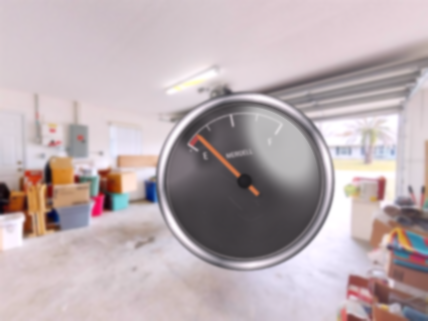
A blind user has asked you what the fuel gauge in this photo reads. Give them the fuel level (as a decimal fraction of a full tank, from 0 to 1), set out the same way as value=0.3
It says value=0.125
